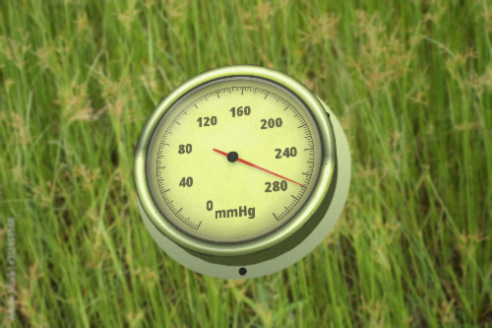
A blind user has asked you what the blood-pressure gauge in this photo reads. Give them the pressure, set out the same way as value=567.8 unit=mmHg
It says value=270 unit=mmHg
